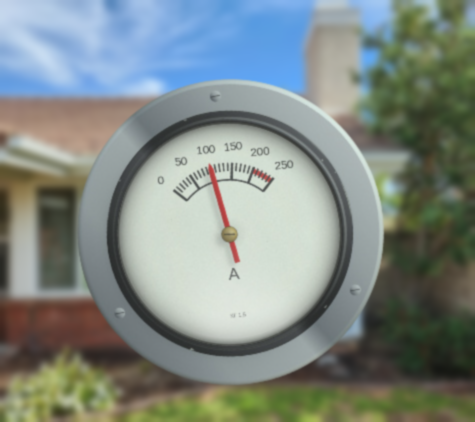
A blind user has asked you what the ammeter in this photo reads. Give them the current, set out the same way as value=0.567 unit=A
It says value=100 unit=A
